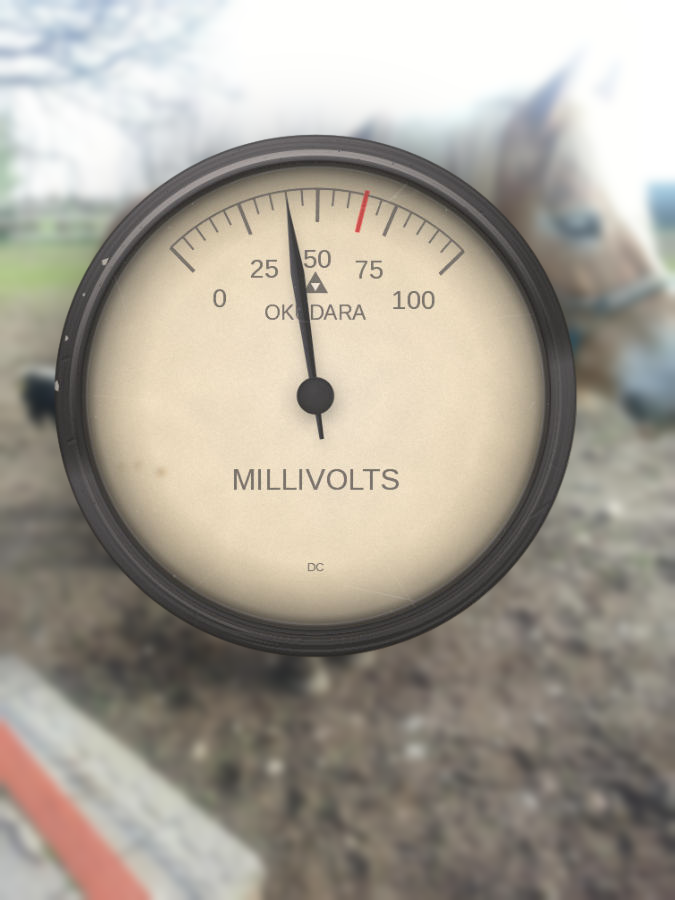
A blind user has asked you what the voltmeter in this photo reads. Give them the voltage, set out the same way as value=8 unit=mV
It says value=40 unit=mV
